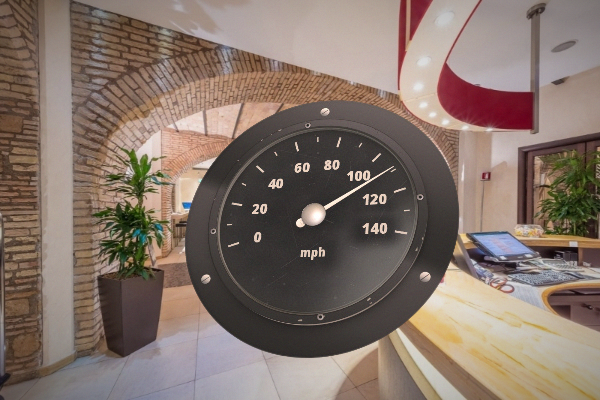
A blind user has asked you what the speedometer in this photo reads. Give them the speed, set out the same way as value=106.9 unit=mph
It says value=110 unit=mph
